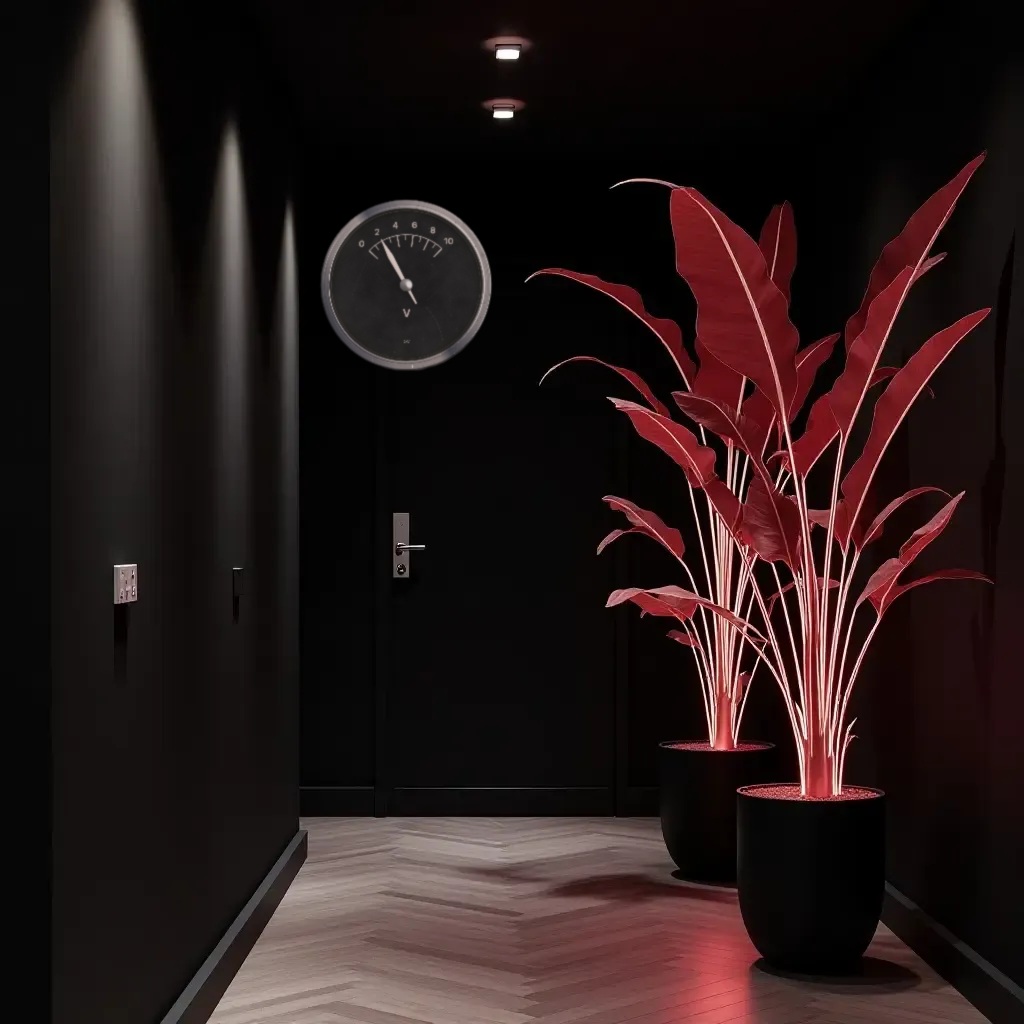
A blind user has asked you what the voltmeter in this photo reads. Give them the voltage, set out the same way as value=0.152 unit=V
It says value=2 unit=V
